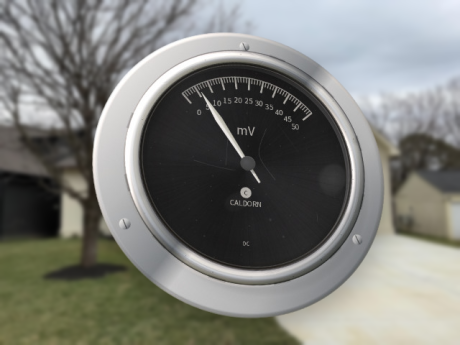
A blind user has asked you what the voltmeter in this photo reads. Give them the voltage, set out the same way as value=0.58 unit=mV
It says value=5 unit=mV
